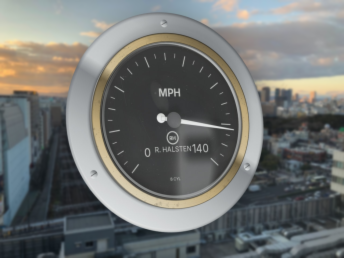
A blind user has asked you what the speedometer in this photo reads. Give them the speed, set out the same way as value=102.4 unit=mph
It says value=122.5 unit=mph
